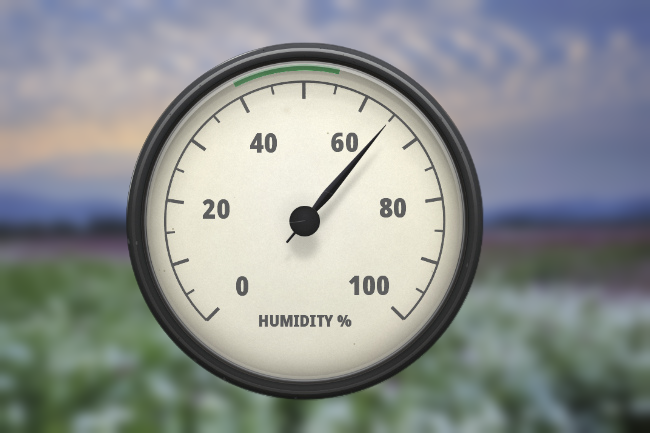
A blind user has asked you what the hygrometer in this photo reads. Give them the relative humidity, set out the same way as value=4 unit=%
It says value=65 unit=%
